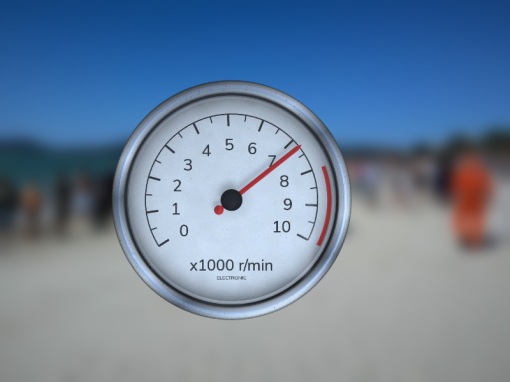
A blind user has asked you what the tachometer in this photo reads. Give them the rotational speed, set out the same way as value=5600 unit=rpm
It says value=7250 unit=rpm
